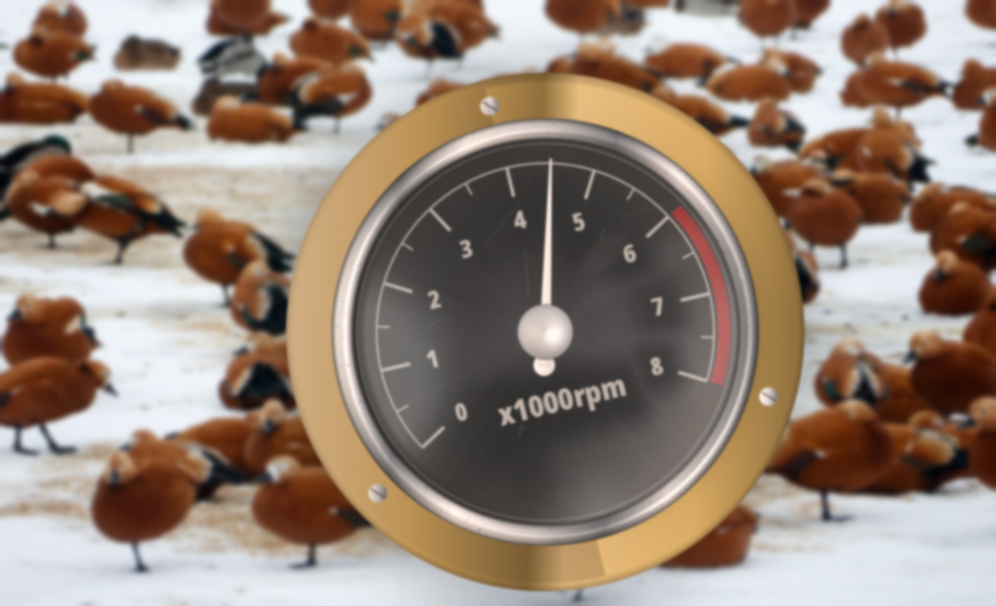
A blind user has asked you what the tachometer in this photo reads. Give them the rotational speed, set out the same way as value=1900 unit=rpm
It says value=4500 unit=rpm
